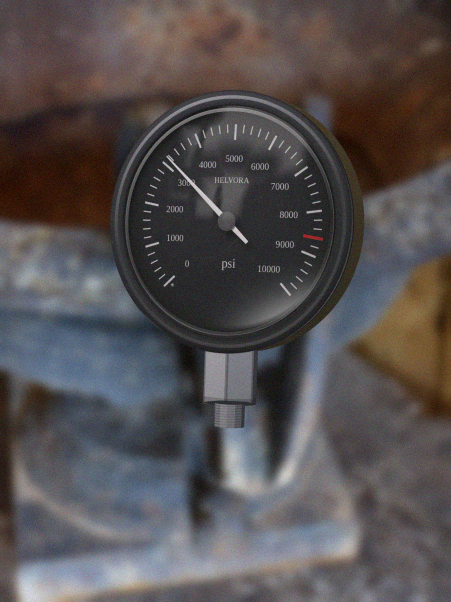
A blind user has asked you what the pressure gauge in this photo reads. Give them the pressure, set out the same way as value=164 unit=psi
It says value=3200 unit=psi
